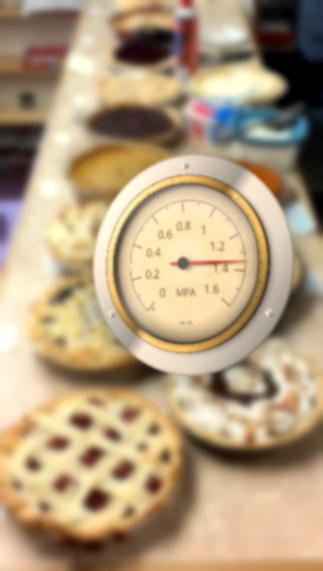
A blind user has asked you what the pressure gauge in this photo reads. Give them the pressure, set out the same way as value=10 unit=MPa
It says value=1.35 unit=MPa
